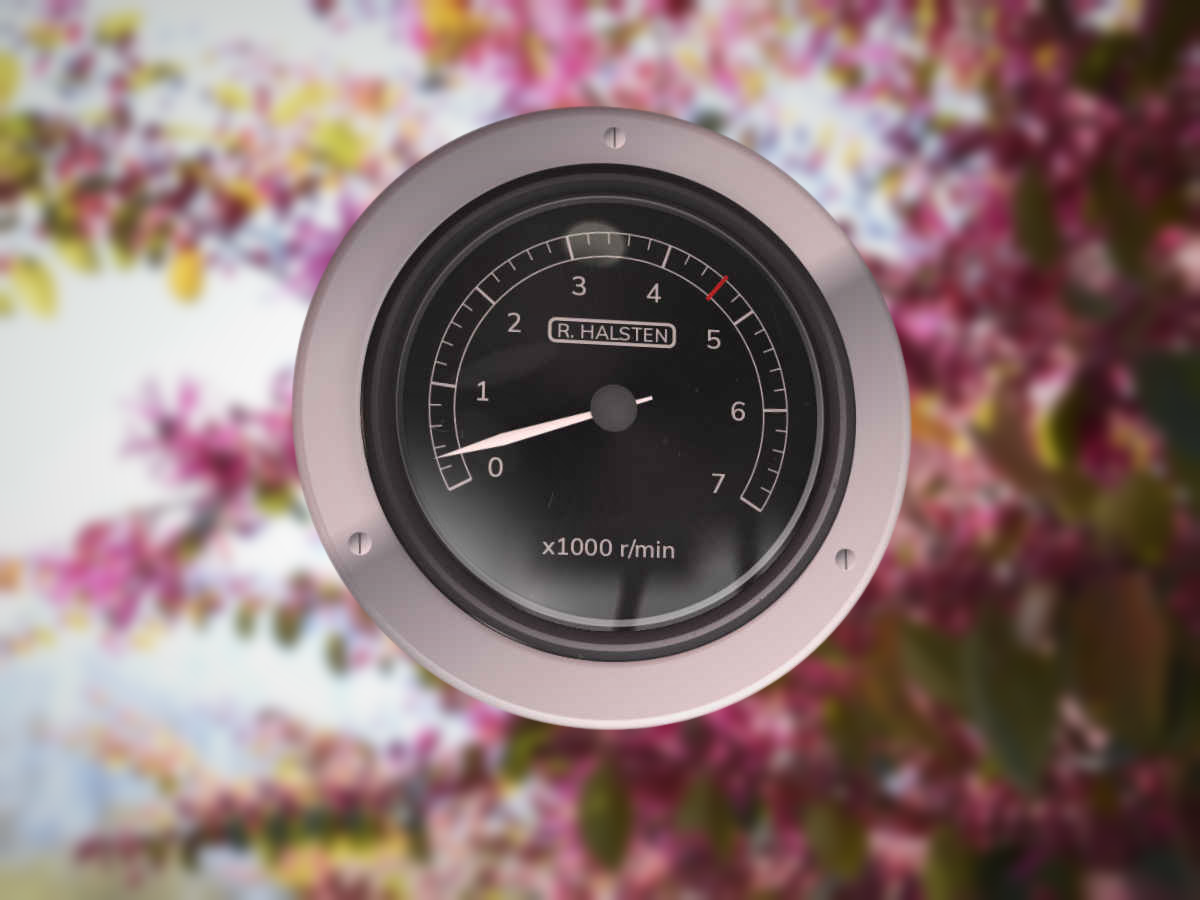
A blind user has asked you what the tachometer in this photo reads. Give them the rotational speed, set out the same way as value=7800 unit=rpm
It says value=300 unit=rpm
